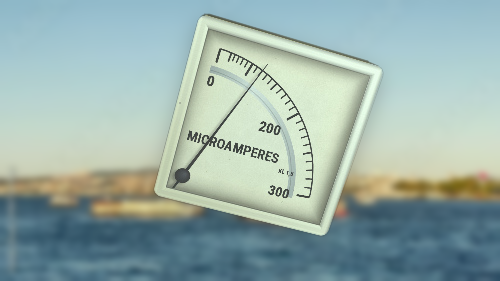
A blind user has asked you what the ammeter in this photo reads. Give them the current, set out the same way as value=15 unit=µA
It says value=120 unit=µA
